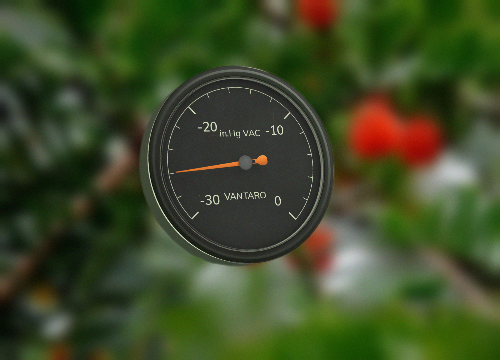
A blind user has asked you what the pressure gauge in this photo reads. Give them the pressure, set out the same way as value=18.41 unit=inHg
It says value=-26 unit=inHg
